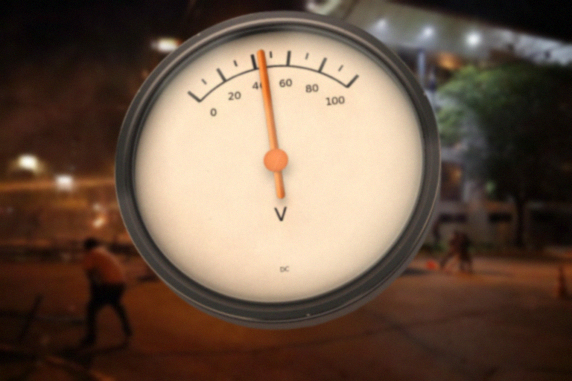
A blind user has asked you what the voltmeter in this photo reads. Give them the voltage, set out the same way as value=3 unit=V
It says value=45 unit=V
